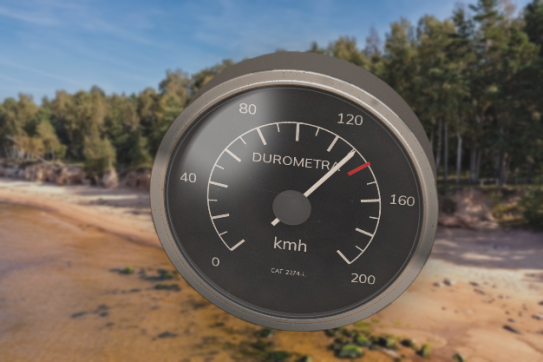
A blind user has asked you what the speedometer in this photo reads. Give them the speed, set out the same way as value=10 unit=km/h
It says value=130 unit=km/h
